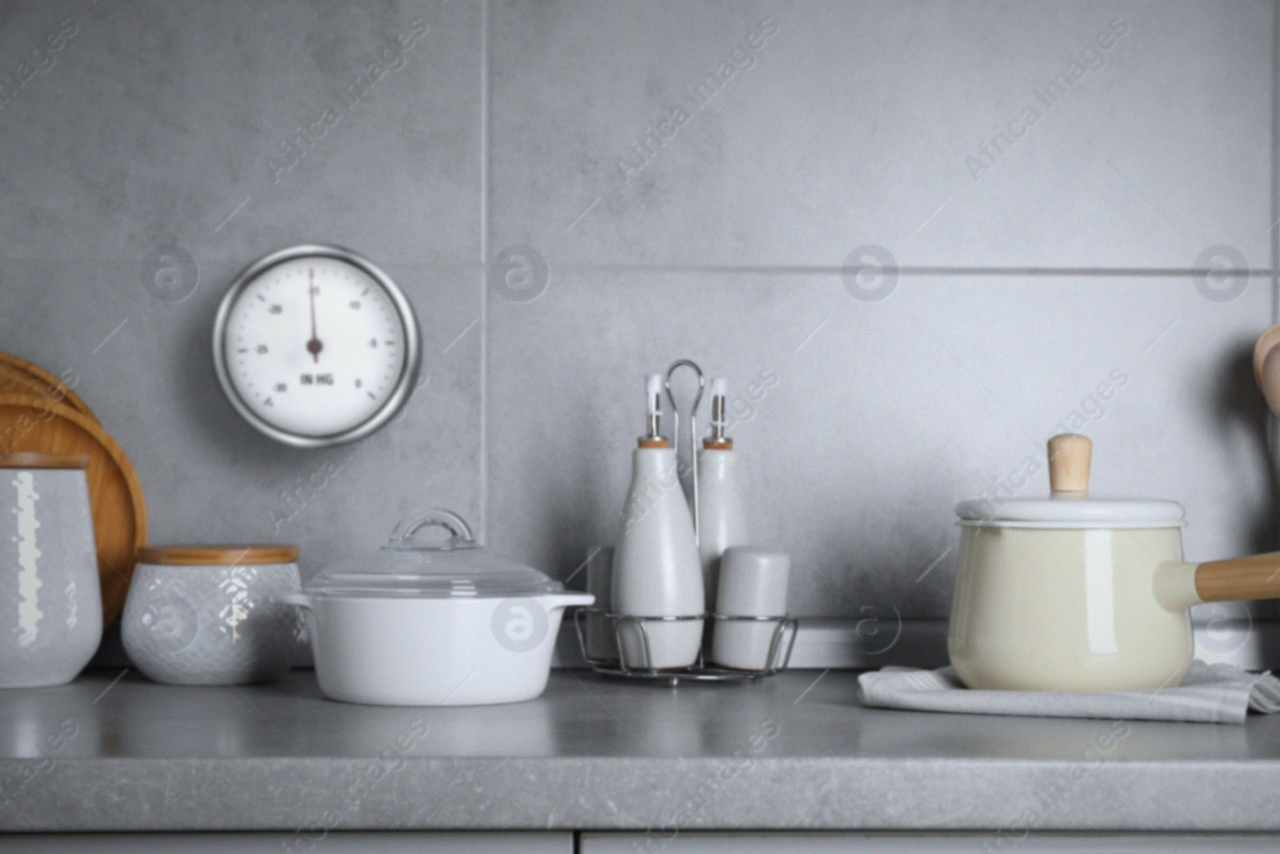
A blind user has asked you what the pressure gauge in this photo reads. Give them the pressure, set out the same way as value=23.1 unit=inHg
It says value=-15 unit=inHg
